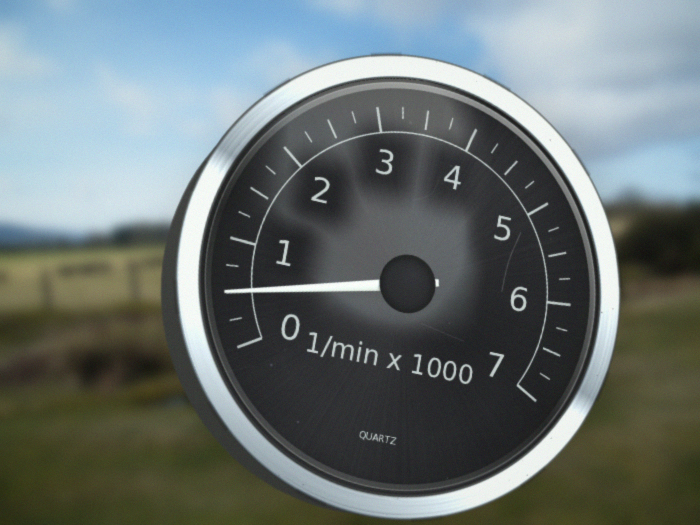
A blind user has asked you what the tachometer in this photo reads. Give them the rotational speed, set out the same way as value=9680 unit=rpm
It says value=500 unit=rpm
